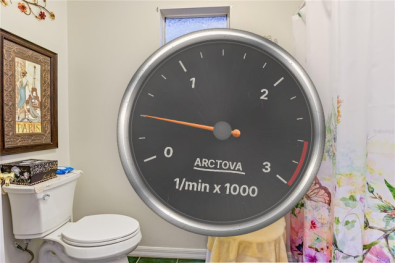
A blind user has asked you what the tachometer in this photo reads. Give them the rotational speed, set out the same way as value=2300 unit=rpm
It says value=400 unit=rpm
